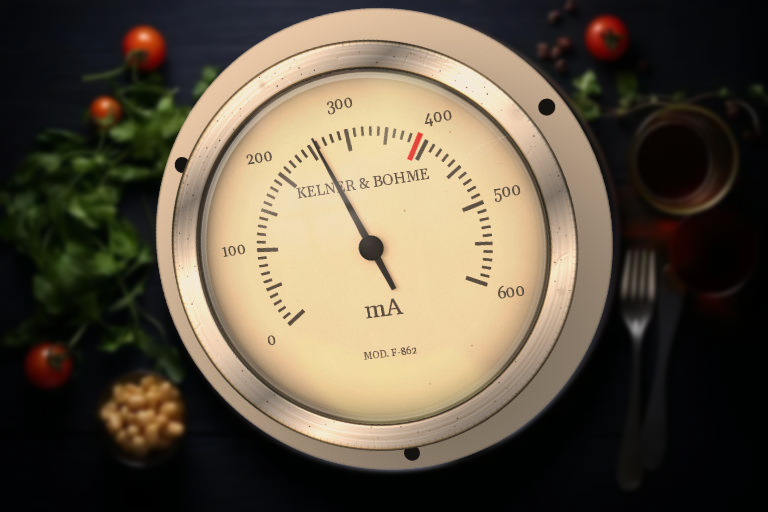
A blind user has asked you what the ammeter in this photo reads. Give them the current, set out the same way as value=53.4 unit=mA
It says value=260 unit=mA
